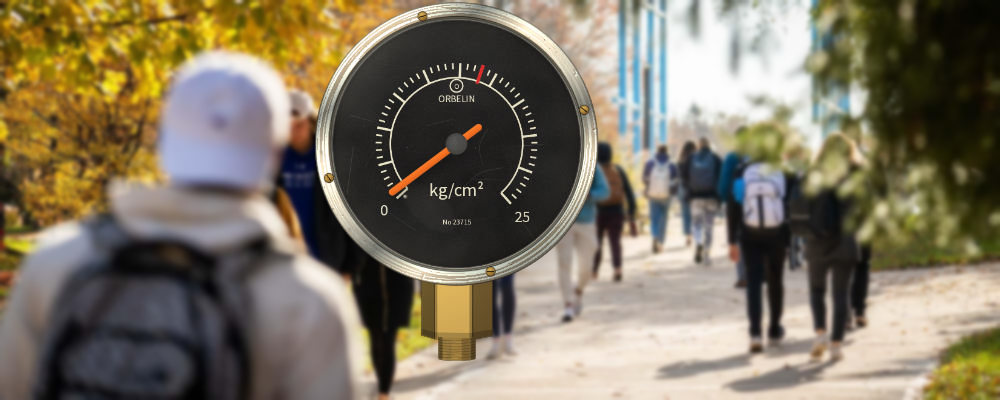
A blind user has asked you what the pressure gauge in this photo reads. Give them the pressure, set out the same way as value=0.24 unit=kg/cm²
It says value=0.5 unit=kg/cm²
